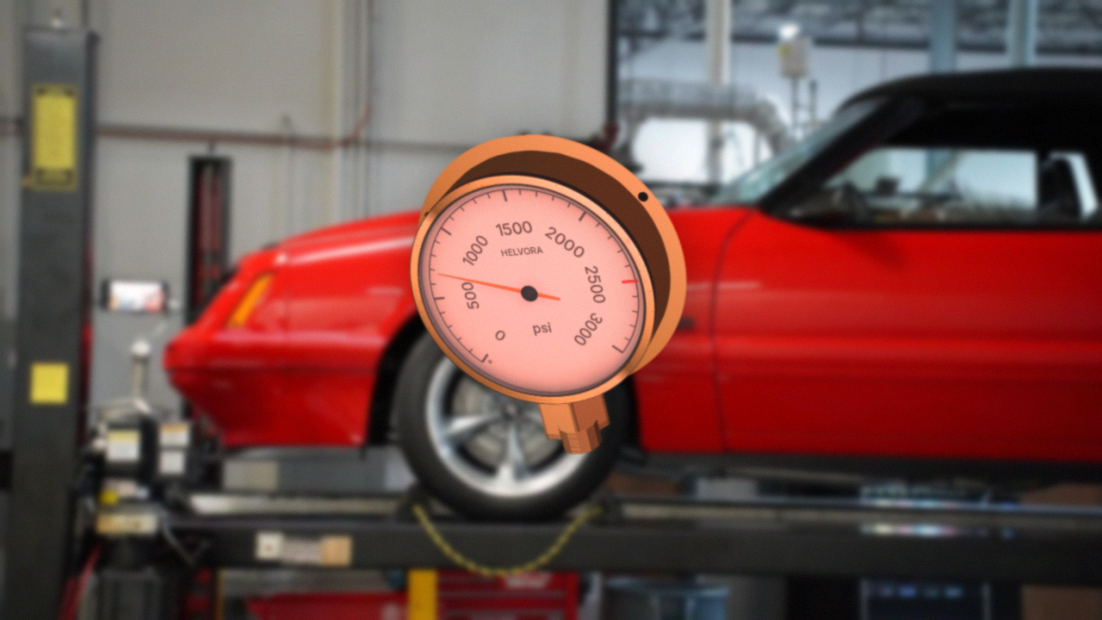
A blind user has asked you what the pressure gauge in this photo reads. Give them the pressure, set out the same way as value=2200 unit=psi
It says value=700 unit=psi
